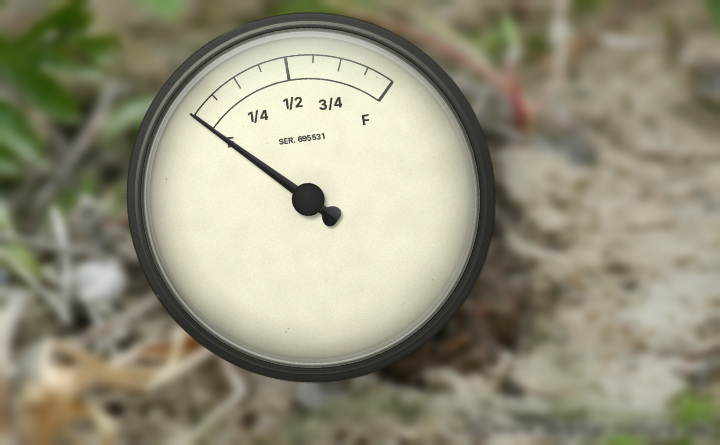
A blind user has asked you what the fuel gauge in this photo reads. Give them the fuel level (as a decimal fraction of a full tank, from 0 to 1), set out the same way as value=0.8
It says value=0
